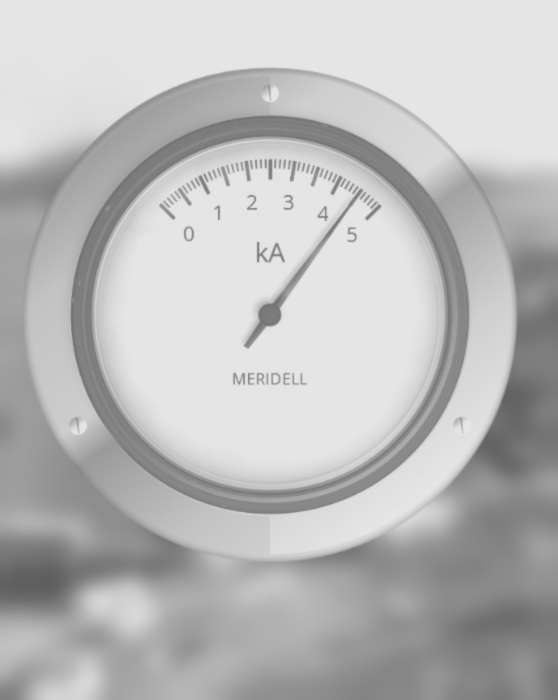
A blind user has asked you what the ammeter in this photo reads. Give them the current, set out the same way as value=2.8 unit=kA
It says value=4.5 unit=kA
